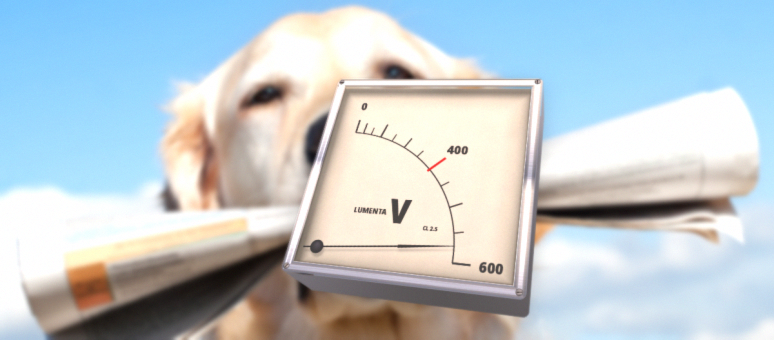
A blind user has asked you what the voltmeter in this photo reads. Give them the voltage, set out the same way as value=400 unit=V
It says value=575 unit=V
